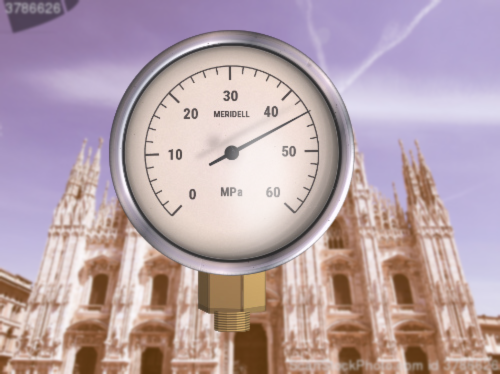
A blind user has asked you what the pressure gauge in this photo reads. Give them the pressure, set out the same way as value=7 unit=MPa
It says value=44 unit=MPa
